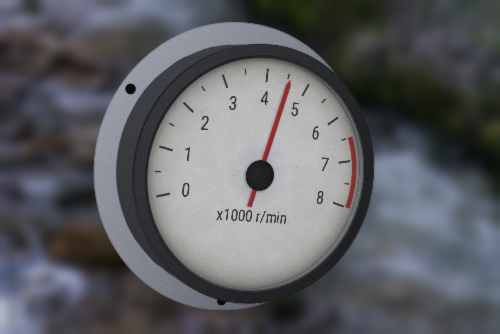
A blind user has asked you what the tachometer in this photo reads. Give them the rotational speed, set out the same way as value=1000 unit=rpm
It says value=4500 unit=rpm
